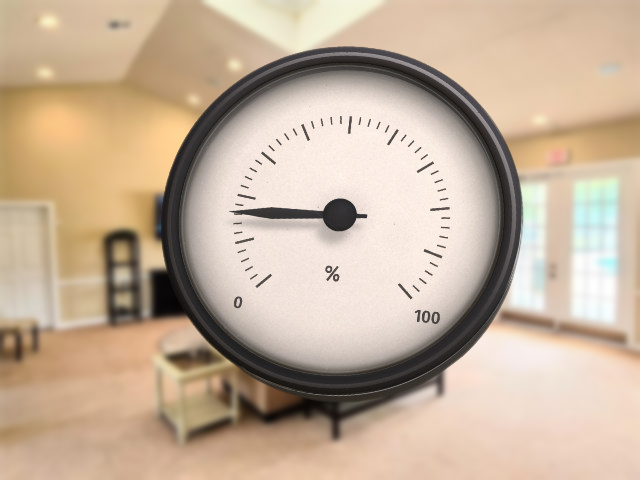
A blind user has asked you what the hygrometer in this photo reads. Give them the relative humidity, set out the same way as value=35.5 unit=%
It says value=16 unit=%
